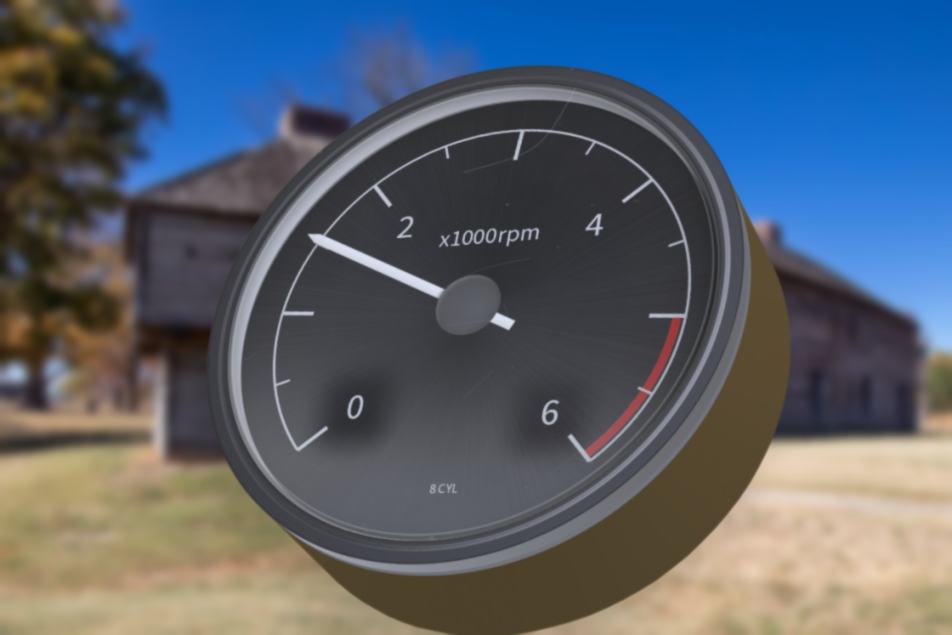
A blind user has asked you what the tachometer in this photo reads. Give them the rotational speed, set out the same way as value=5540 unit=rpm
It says value=1500 unit=rpm
